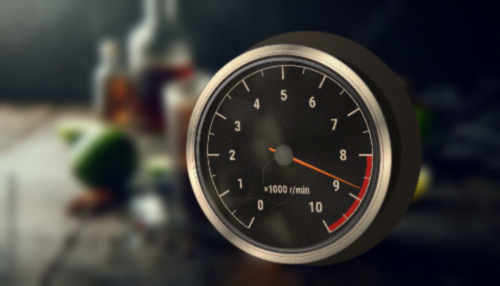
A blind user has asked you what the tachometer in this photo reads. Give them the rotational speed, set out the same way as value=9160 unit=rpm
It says value=8750 unit=rpm
